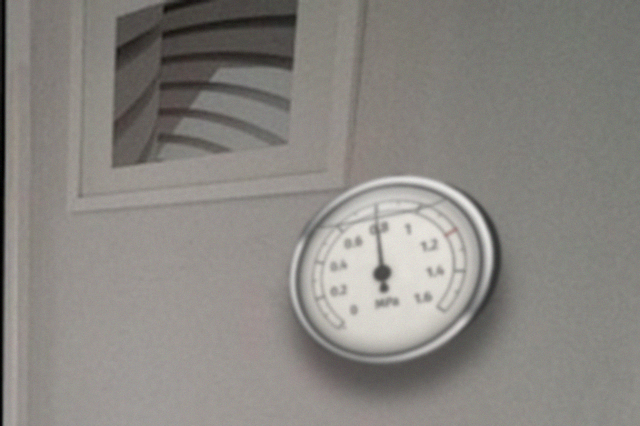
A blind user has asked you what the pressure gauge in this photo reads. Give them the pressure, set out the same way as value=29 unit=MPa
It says value=0.8 unit=MPa
